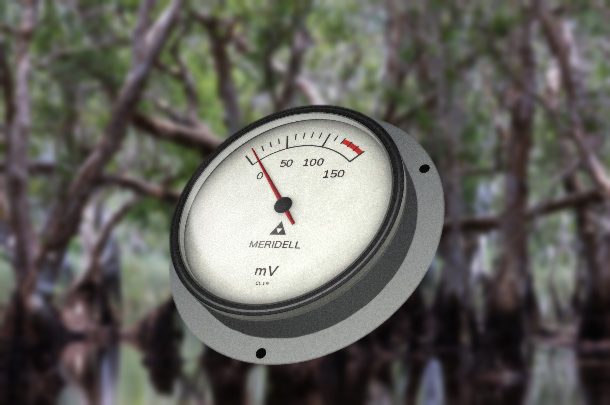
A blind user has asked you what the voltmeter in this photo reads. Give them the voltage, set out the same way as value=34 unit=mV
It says value=10 unit=mV
